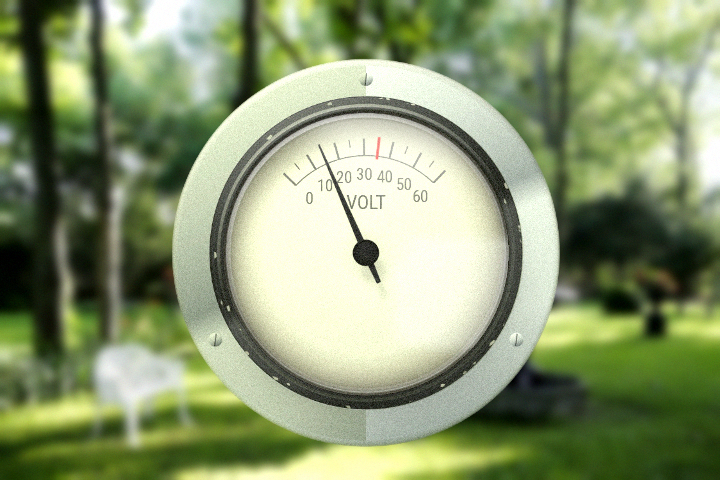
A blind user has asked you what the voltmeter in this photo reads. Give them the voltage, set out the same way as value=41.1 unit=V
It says value=15 unit=V
